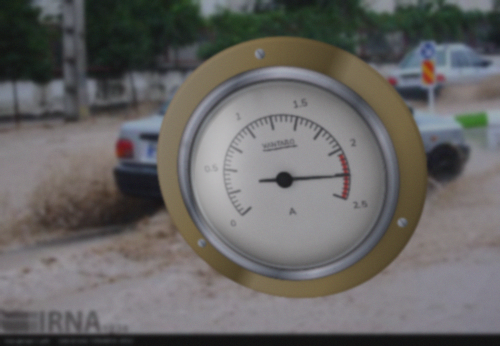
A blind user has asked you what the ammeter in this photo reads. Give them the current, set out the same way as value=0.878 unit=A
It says value=2.25 unit=A
